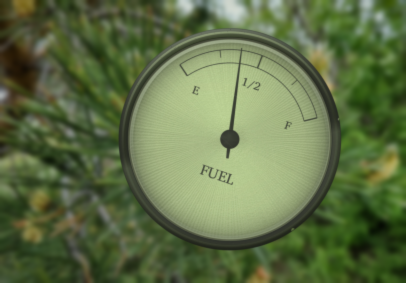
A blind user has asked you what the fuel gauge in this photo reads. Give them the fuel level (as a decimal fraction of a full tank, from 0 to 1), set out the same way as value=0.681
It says value=0.375
